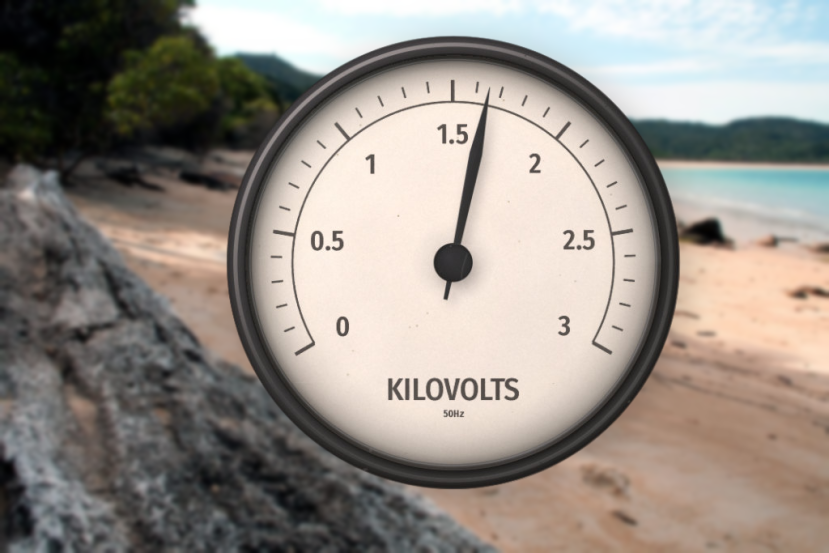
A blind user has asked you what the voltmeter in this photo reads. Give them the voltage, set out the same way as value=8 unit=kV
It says value=1.65 unit=kV
